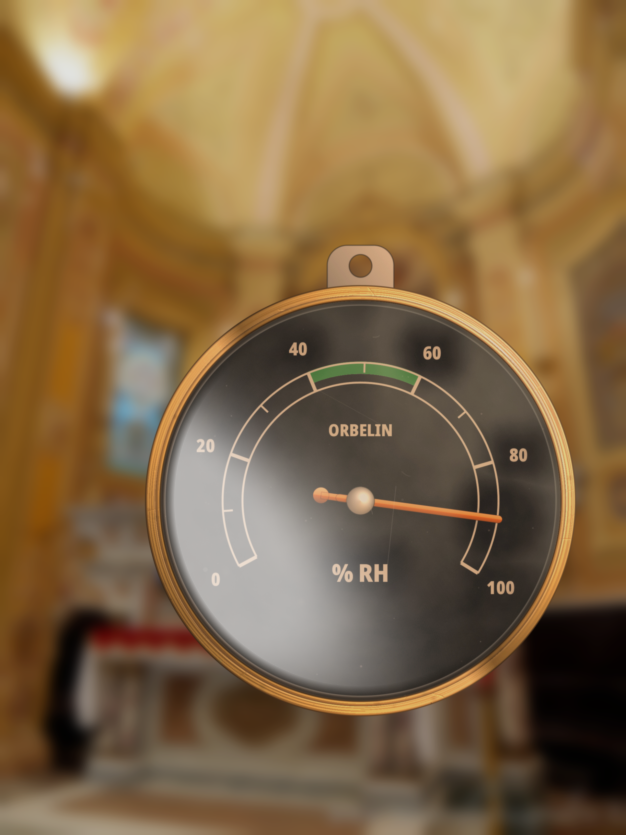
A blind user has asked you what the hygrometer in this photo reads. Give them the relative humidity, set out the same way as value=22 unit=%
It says value=90 unit=%
